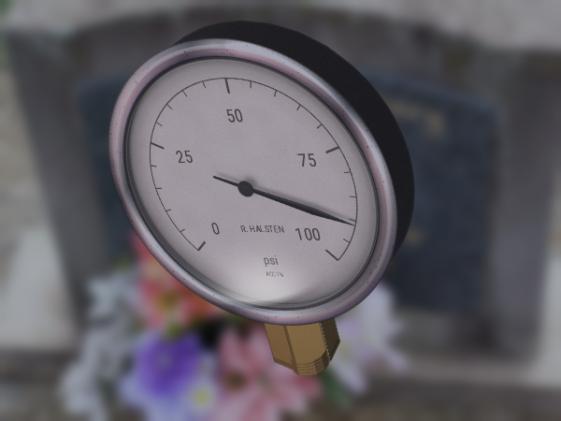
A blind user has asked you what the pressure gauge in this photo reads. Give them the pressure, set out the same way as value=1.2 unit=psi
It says value=90 unit=psi
